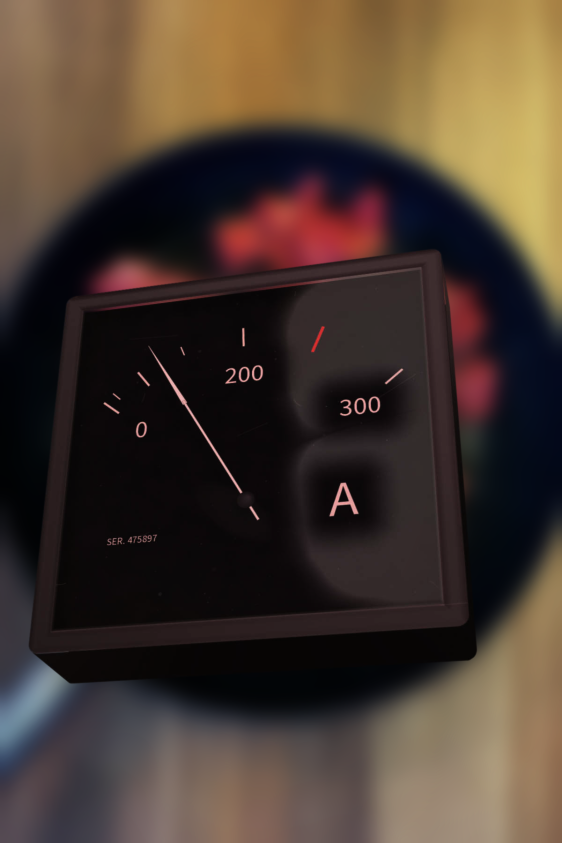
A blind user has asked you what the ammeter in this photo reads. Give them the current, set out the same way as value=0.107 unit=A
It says value=125 unit=A
